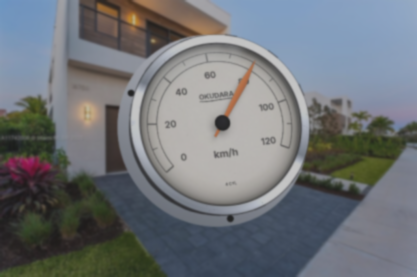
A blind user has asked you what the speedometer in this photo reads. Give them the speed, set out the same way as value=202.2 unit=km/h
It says value=80 unit=km/h
